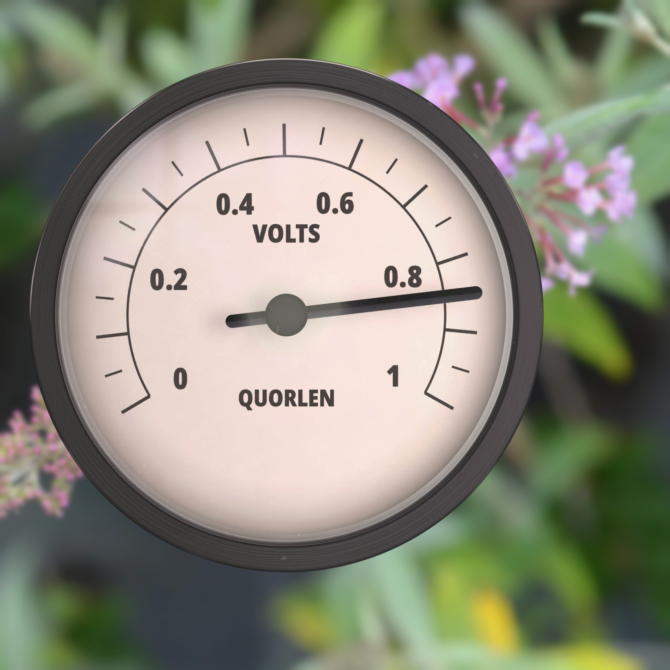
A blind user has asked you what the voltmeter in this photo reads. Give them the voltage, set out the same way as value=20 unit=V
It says value=0.85 unit=V
